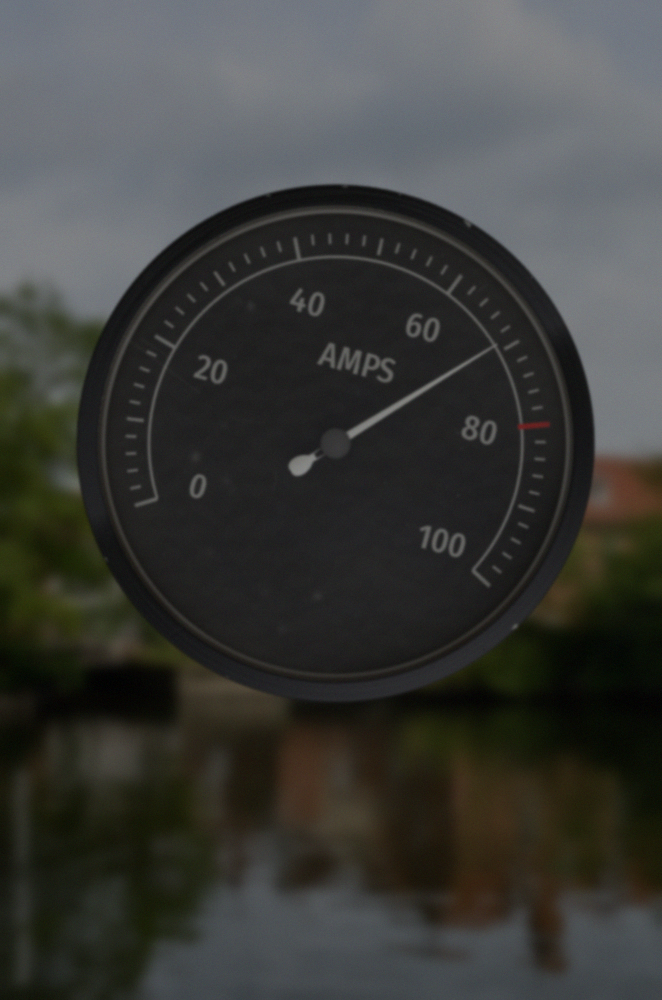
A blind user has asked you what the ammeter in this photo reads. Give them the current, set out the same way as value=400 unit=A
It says value=69 unit=A
